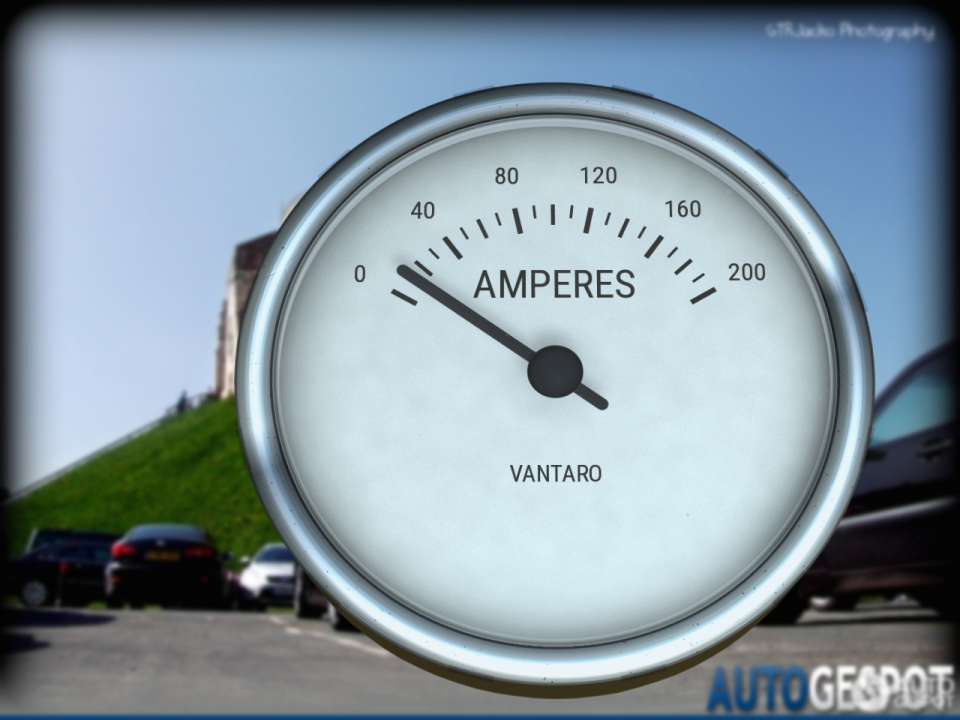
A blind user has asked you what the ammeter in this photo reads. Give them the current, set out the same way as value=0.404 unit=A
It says value=10 unit=A
